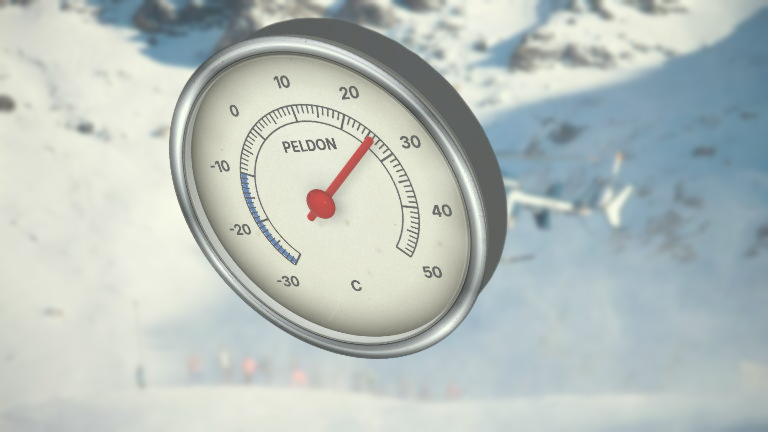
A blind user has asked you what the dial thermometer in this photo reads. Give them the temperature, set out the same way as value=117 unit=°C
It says value=26 unit=°C
